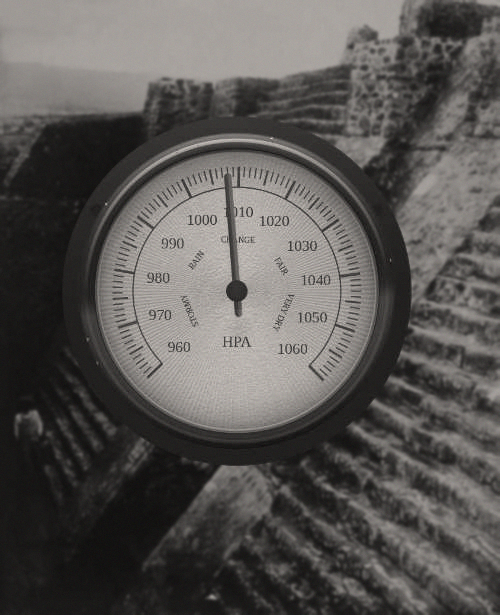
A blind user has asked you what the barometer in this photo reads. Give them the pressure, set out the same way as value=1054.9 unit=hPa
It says value=1008 unit=hPa
